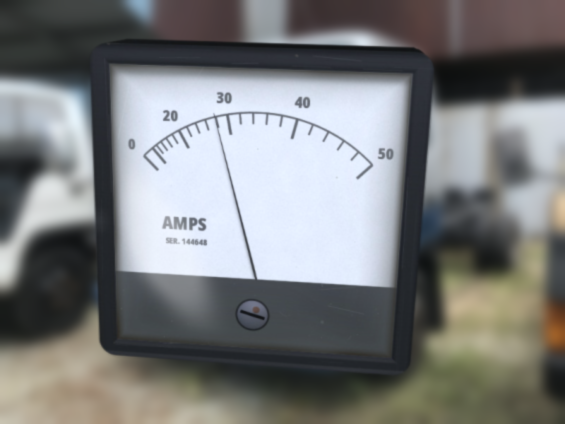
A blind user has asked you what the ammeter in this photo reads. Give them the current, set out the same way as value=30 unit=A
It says value=28 unit=A
